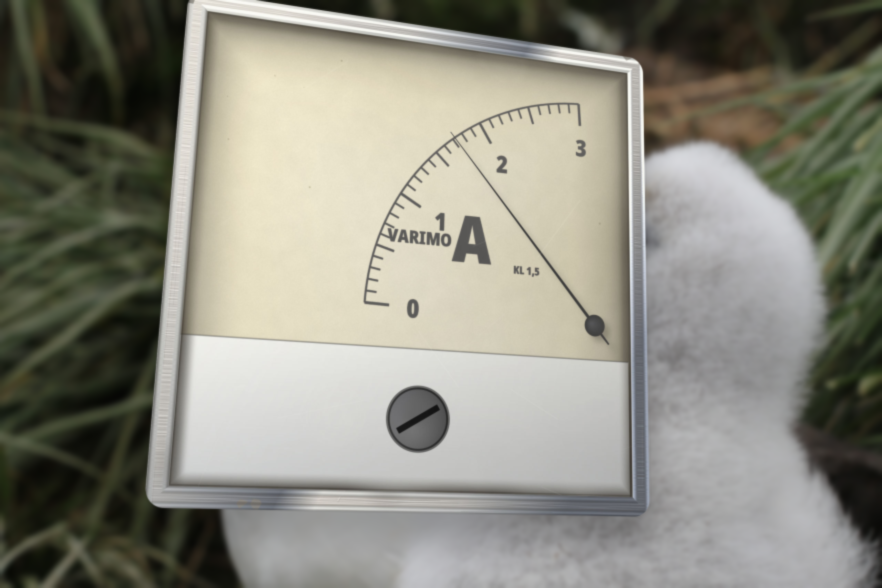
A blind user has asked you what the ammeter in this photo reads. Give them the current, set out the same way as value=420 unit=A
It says value=1.7 unit=A
